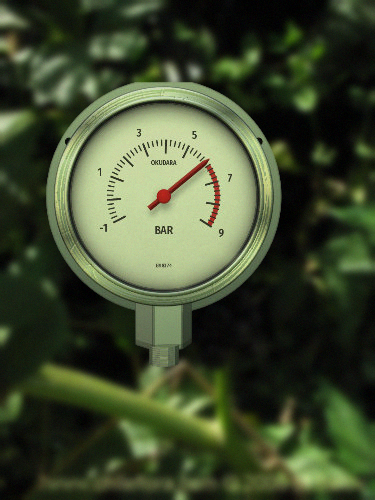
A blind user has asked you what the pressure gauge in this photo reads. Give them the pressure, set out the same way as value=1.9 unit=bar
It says value=6 unit=bar
